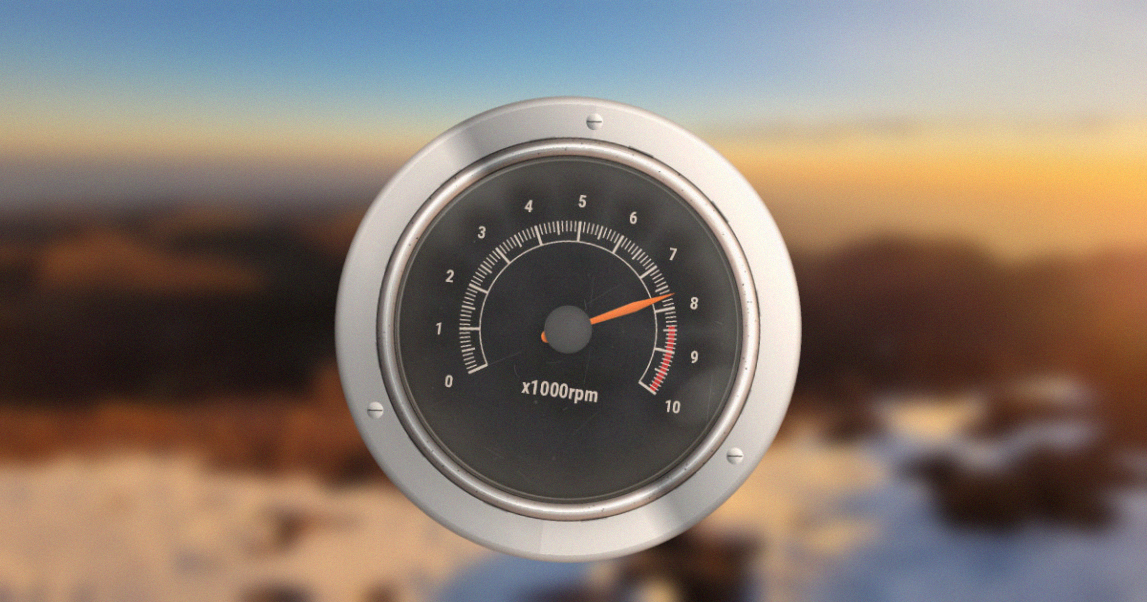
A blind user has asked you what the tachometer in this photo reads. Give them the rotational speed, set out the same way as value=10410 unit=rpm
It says value=7700 unit=rpm
